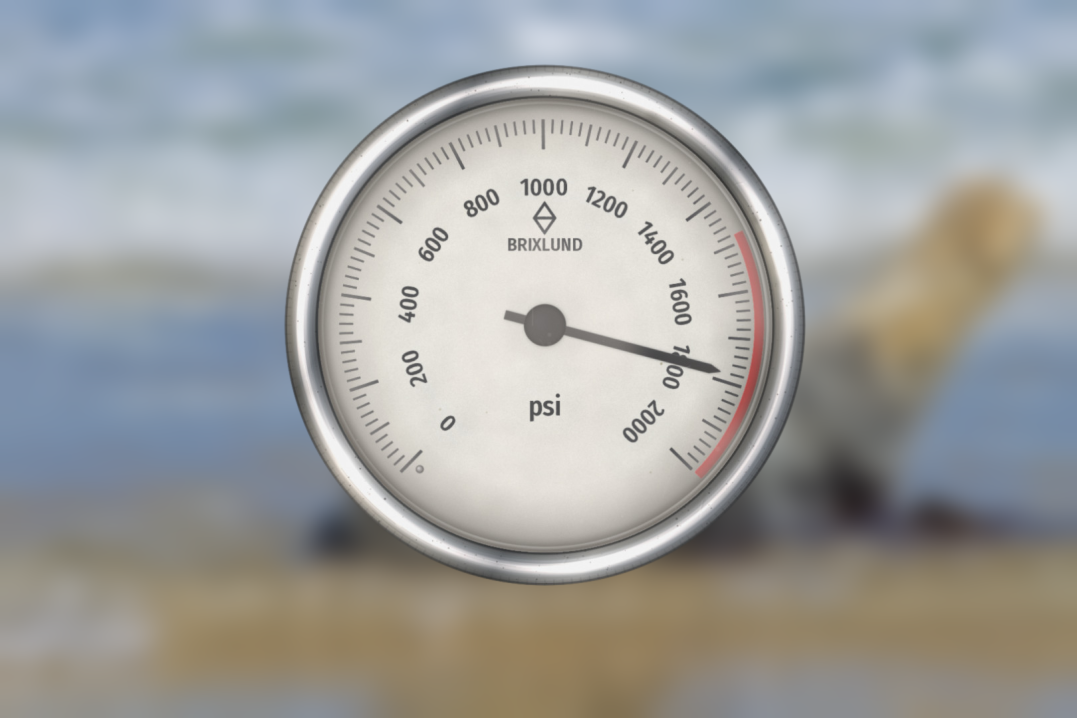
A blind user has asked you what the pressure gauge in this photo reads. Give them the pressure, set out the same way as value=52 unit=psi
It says value=1780 unit=psi
